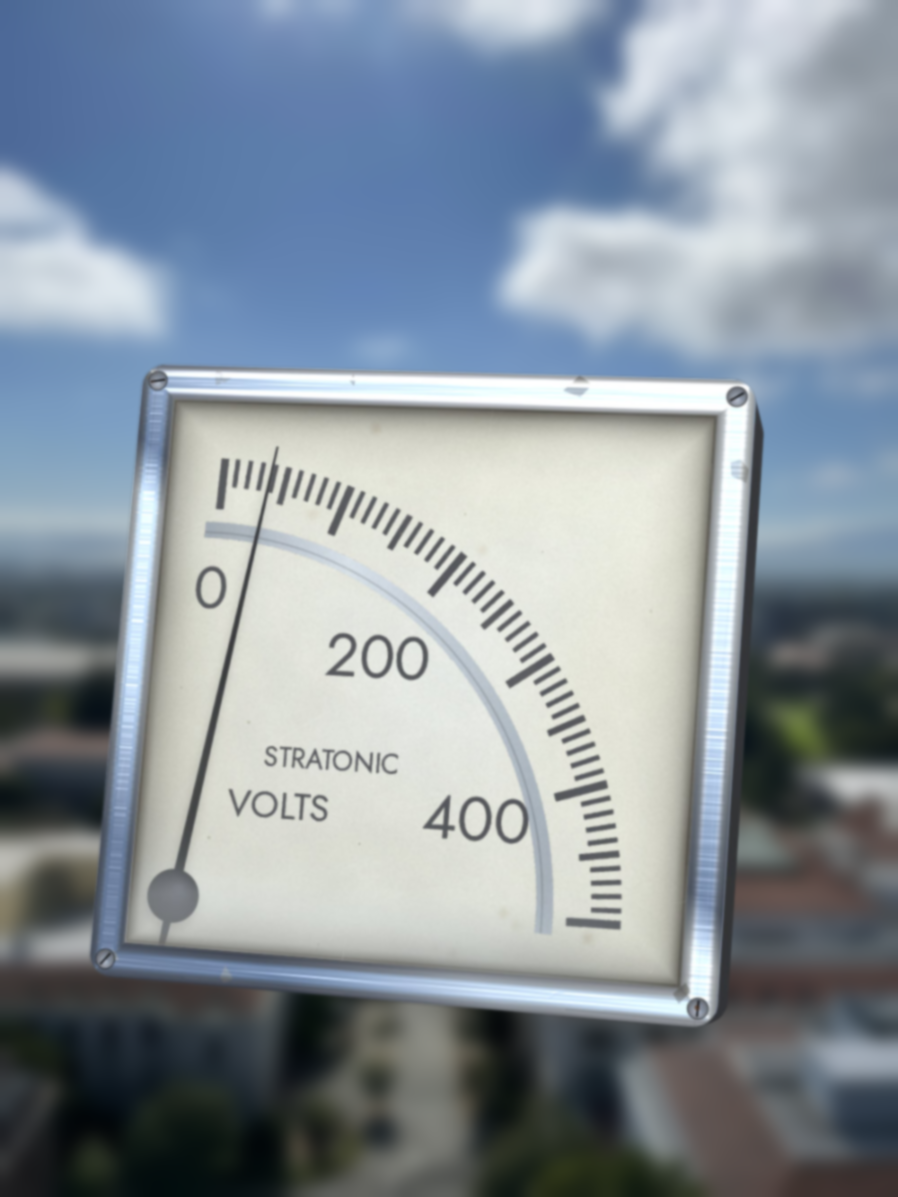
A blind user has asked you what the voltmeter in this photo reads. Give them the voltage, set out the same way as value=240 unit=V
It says value=40 unit=V
